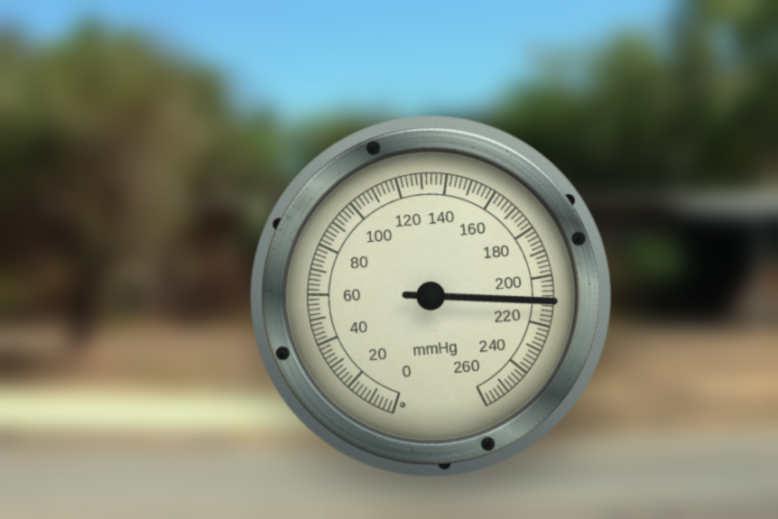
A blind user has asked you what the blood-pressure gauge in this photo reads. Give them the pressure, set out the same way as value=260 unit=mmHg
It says value=210 unit=mmHg
